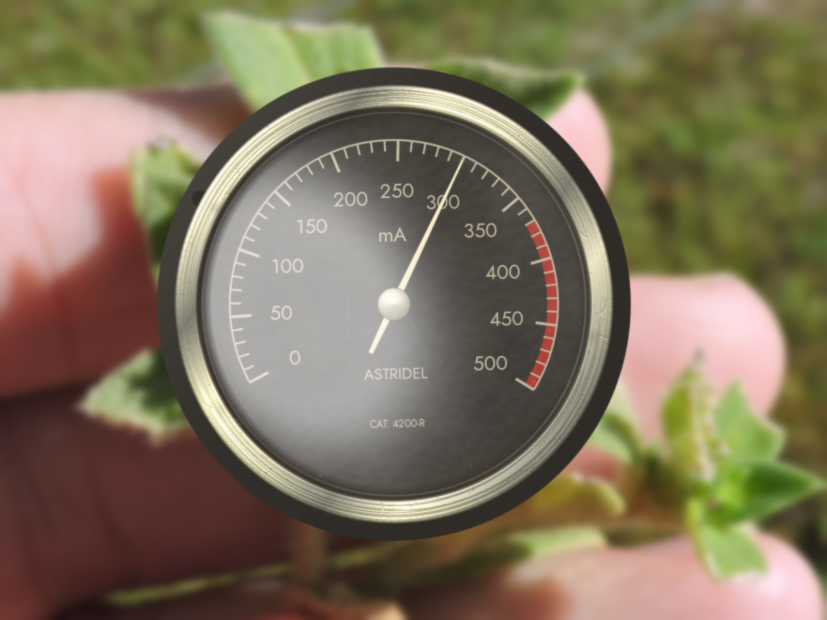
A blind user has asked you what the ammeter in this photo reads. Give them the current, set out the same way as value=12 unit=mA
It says value=300 unit=mA
